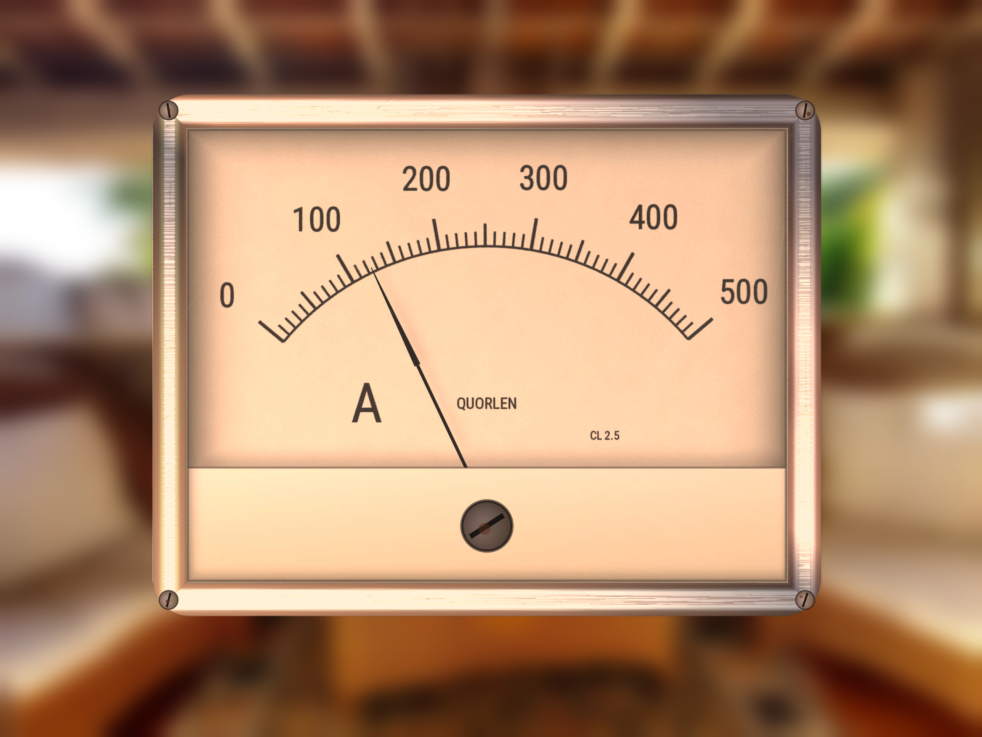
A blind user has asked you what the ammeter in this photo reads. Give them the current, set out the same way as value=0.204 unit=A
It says value=125 unit=A
